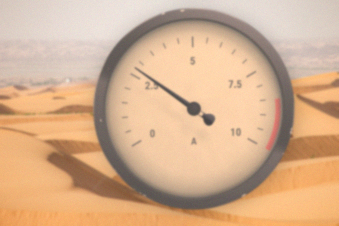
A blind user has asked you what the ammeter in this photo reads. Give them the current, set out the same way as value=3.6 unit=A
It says value=2.75 unit=A
